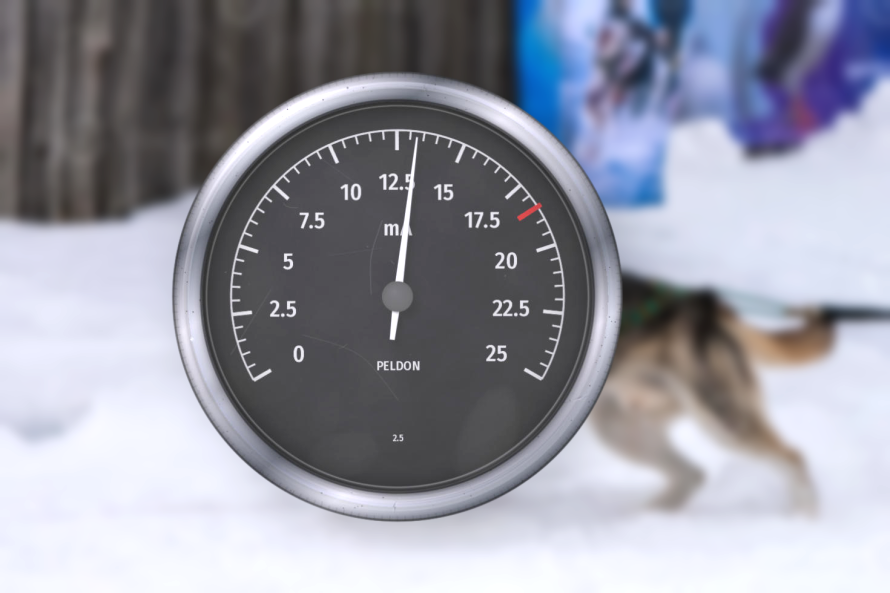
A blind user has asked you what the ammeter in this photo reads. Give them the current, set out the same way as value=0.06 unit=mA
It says value=13.25 unit=mA
